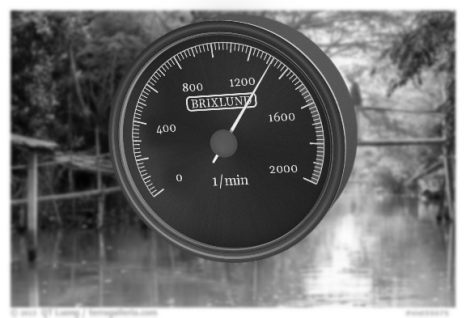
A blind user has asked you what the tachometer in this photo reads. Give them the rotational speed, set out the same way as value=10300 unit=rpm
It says value=1320 unit=rpm
